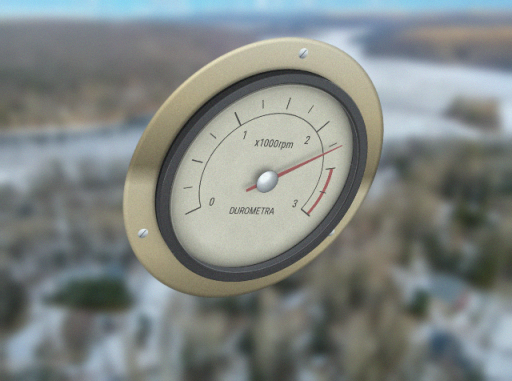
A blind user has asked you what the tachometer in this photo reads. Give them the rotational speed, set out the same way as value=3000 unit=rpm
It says value=2250 unit=rpm
